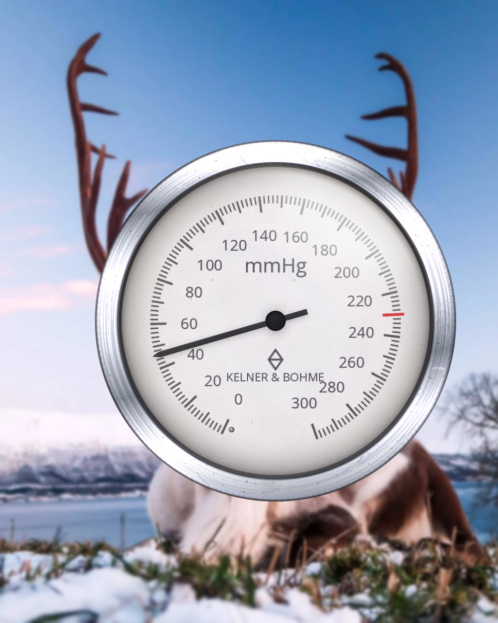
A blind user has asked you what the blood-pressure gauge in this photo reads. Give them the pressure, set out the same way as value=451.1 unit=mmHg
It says value=46 unit=mmHg
